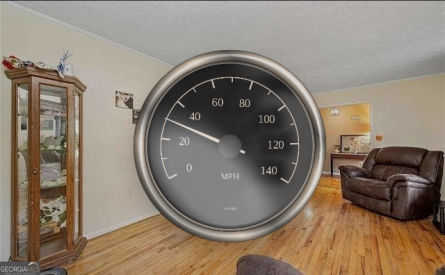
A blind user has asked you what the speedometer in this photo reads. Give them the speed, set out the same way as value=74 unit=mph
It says value=30 unit=mph
